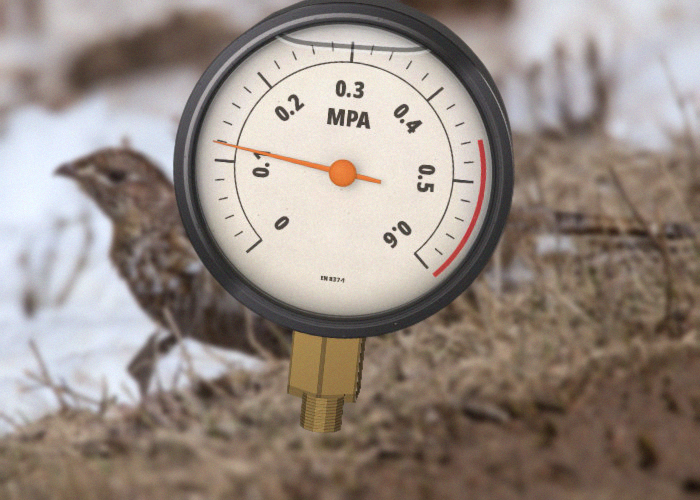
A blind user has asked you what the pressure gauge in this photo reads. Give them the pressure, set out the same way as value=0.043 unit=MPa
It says value=0.12 unit=MPa
